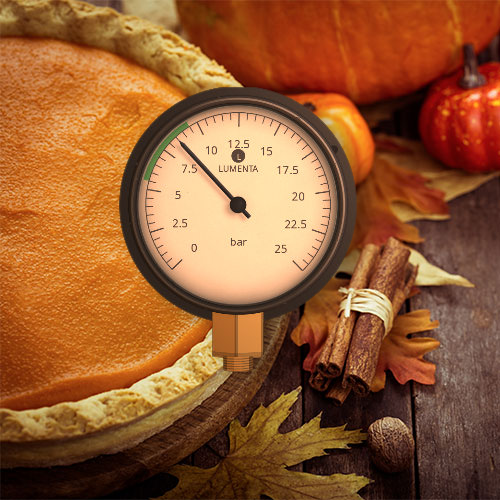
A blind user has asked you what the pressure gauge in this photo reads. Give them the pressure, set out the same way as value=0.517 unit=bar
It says value=8.5 unit=bar
